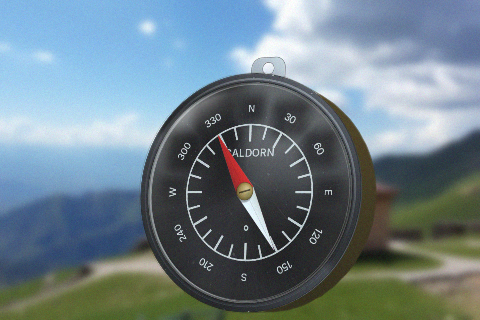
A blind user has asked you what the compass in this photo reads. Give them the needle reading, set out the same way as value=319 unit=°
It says value=330 unit=°
